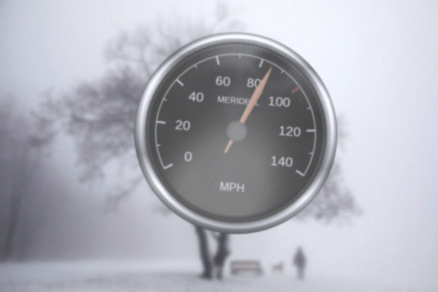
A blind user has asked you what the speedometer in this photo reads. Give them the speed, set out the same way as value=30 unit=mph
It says value=85 unit=mph
